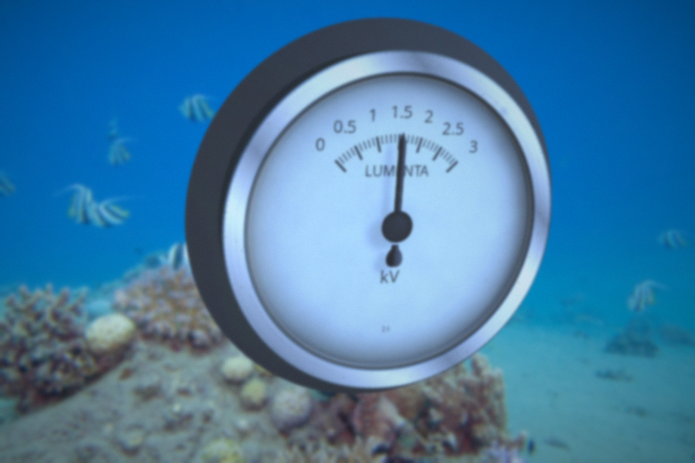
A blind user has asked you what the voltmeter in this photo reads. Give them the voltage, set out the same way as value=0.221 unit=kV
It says value=1.5 unit=kV
